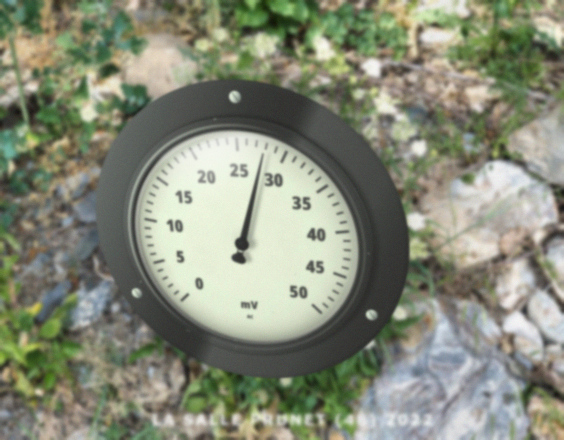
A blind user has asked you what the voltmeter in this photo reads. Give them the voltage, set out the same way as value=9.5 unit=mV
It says value=28 unit=mV
